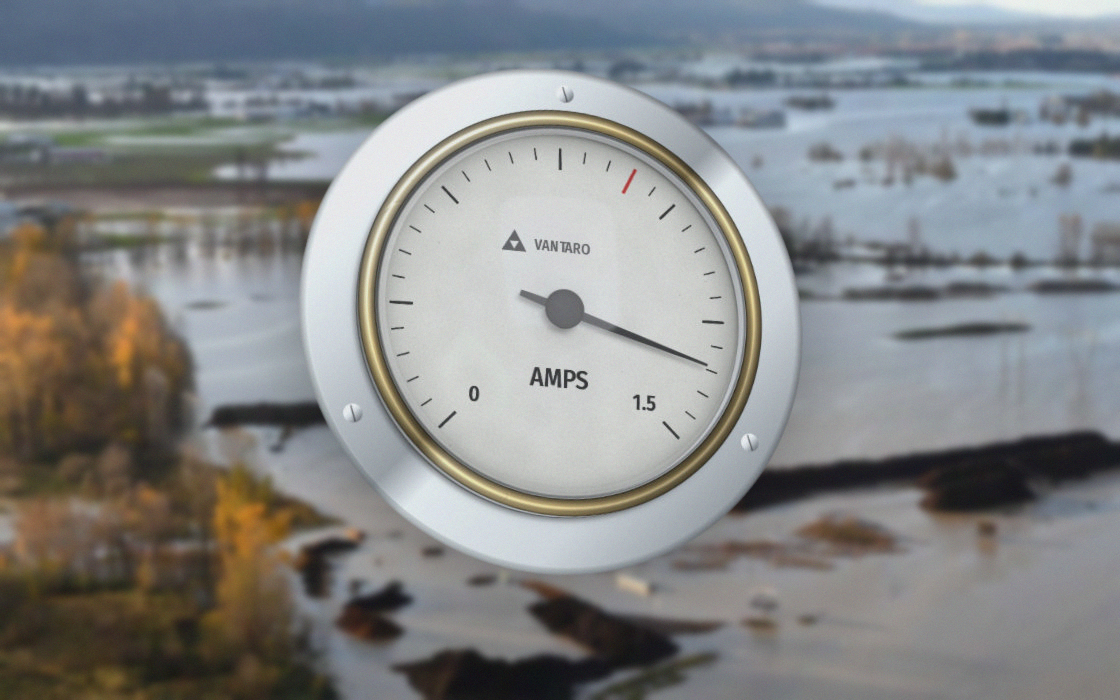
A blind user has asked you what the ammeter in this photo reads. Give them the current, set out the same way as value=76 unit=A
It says value=1.35 unit=A
